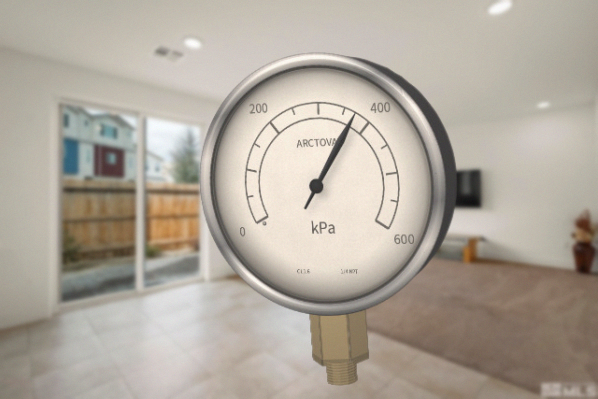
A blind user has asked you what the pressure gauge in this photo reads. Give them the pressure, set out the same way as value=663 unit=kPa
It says value=375 unit=kPa
